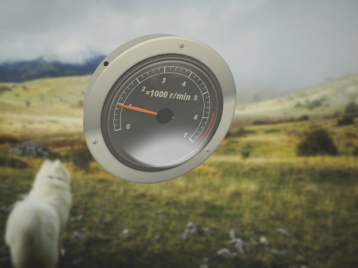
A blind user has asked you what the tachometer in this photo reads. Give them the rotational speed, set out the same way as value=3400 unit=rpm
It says value=1000 unit=rpm
